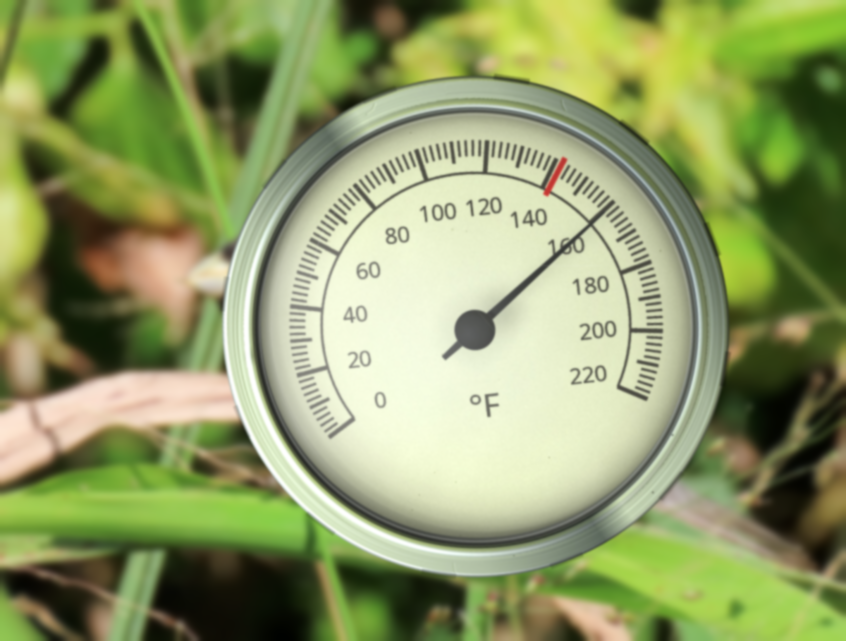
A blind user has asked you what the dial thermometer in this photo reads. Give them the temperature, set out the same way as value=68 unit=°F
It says value=160 unit=°F
